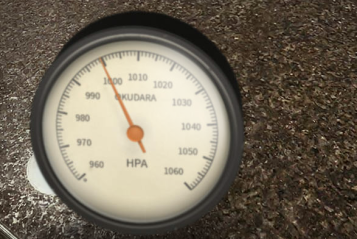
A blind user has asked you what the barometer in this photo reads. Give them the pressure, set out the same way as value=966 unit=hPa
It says value=1000 unit=hPa
